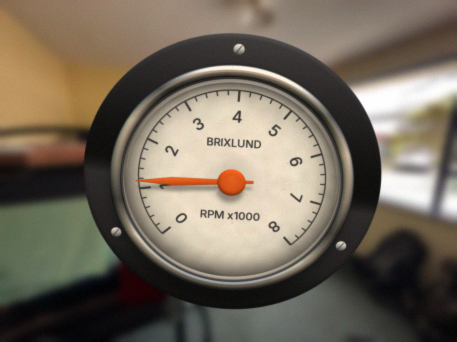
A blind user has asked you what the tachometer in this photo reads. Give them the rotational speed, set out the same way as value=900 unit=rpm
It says value=1200 unit=rpm
